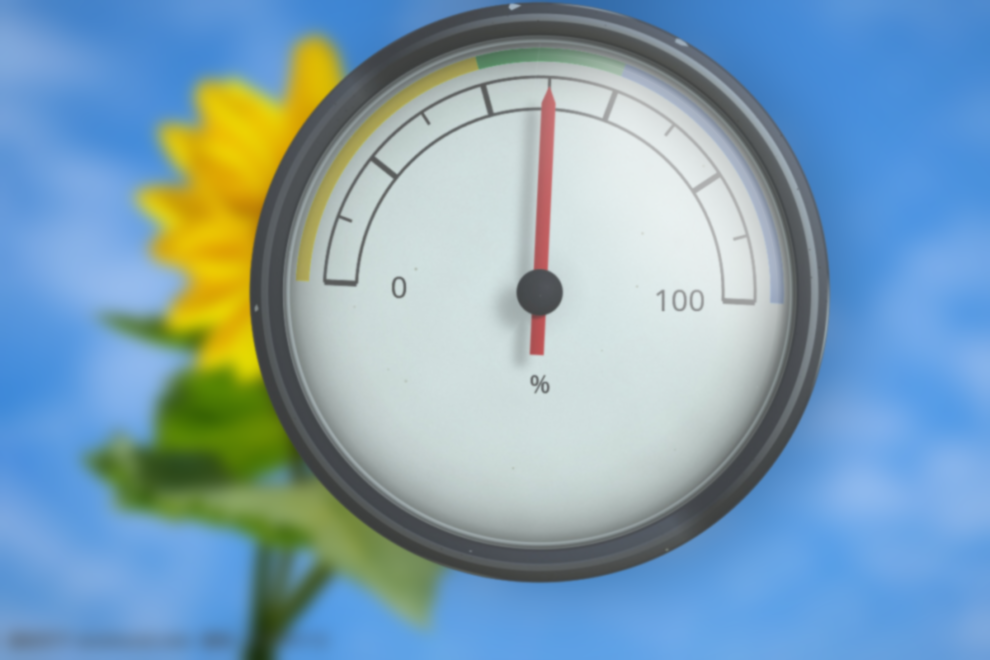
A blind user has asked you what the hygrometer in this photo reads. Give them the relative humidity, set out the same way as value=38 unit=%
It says value=50 unit=%
